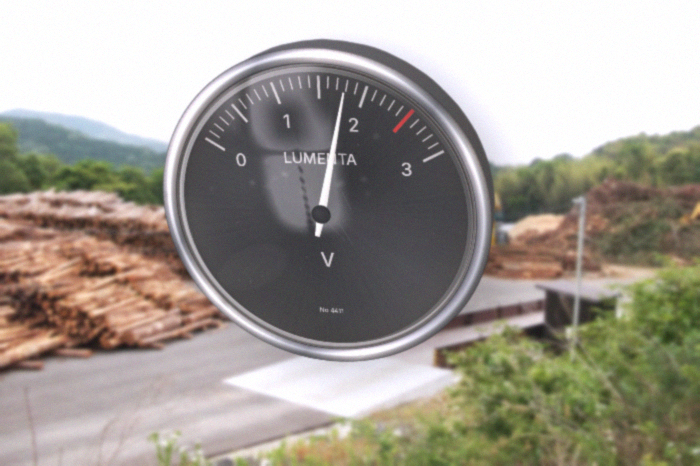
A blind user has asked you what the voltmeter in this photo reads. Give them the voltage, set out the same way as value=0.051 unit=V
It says value=1.8 unit=V
